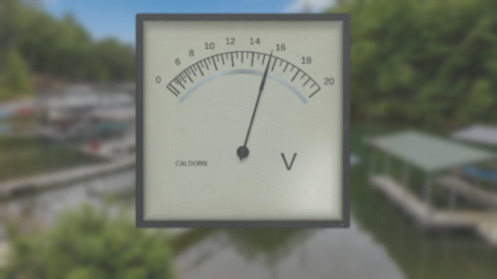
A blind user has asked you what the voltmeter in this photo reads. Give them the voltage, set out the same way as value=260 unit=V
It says value=15.5 unit=V
